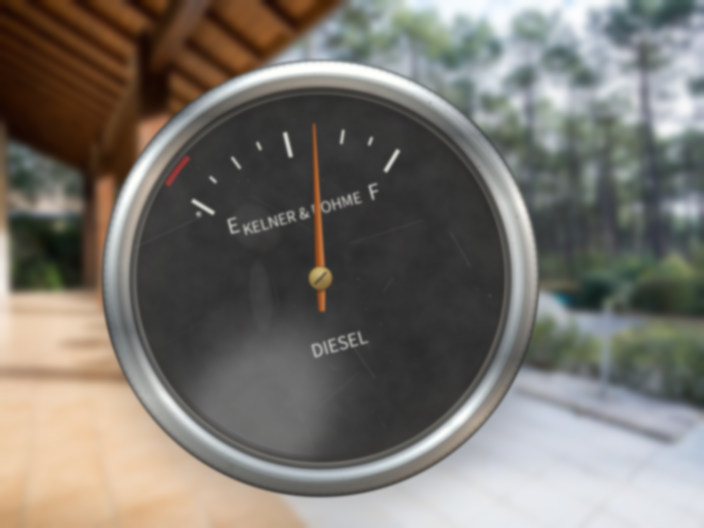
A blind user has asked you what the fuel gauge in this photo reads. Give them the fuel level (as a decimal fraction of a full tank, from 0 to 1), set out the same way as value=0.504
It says value=0.625
